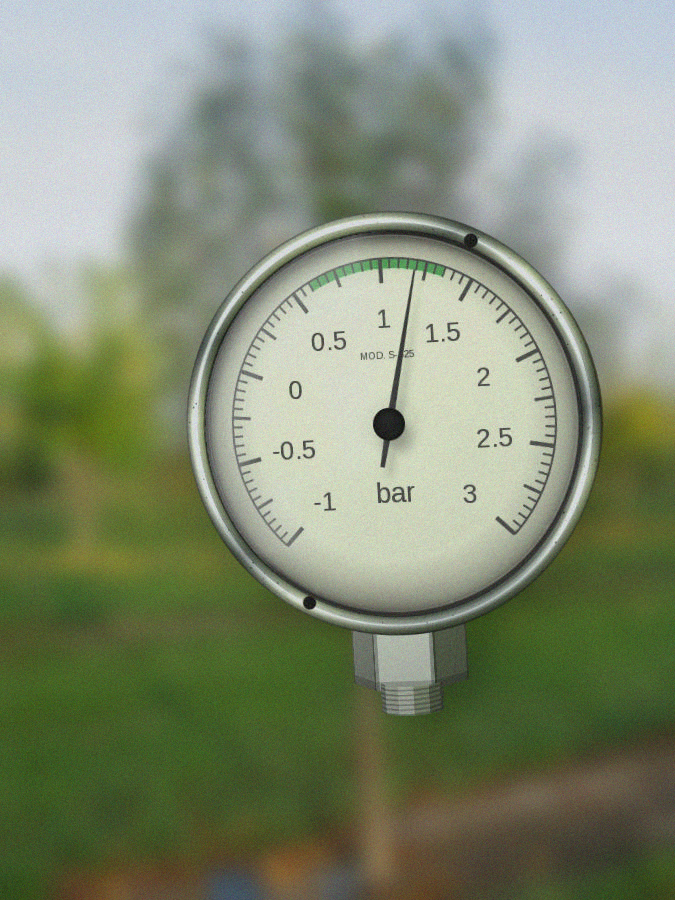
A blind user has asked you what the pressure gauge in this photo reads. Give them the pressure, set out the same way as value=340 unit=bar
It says value=1.2 unit=bar
